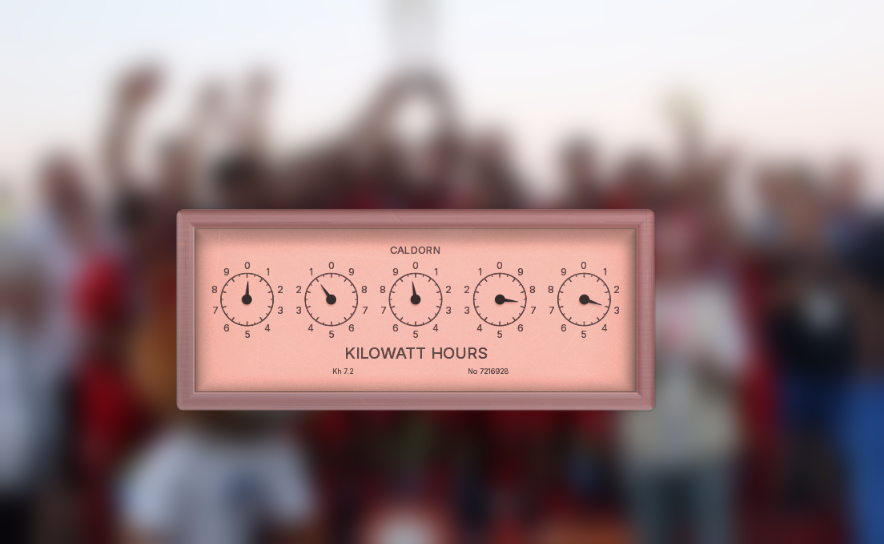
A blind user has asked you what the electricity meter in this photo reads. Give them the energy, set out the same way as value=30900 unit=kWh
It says value=973 unit=kWh
